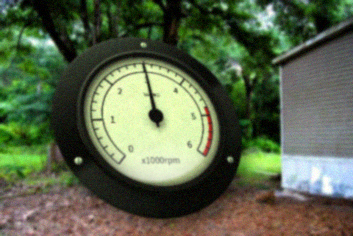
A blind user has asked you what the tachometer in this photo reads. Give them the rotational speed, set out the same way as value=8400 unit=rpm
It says value=3000 unit=rpm
